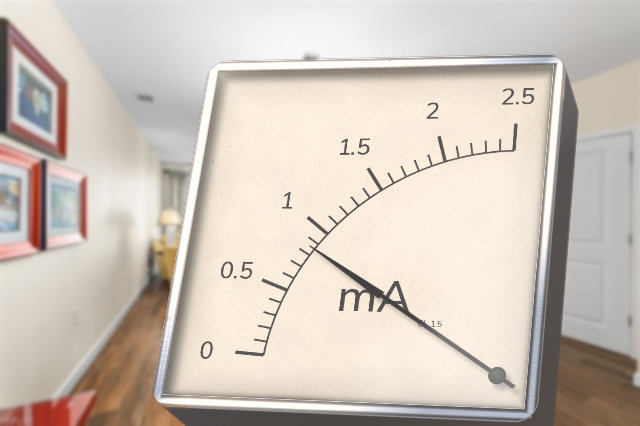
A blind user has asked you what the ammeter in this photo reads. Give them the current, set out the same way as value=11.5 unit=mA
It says value=0.85 unit=mA
